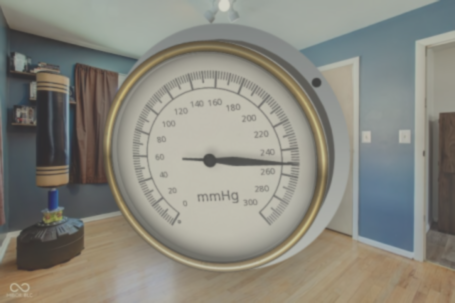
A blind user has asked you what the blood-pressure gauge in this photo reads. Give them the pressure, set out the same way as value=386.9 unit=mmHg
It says value=250 unit=mmHg
